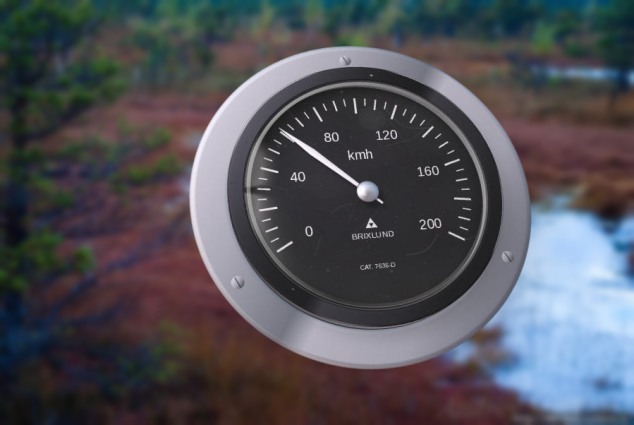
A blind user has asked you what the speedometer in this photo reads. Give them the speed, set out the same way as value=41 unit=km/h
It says value=60 unit=km/h
